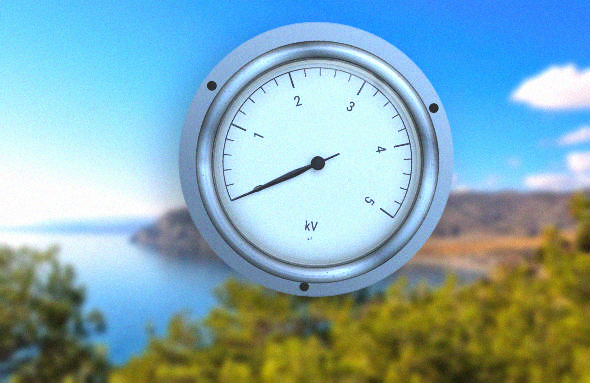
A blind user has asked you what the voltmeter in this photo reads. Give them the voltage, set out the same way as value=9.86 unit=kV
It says value=0 unit=kV
